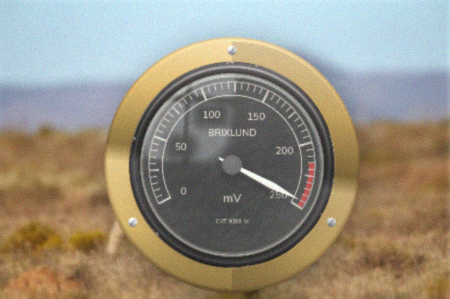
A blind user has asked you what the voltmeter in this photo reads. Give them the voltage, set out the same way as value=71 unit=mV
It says value=245 unit=mV
